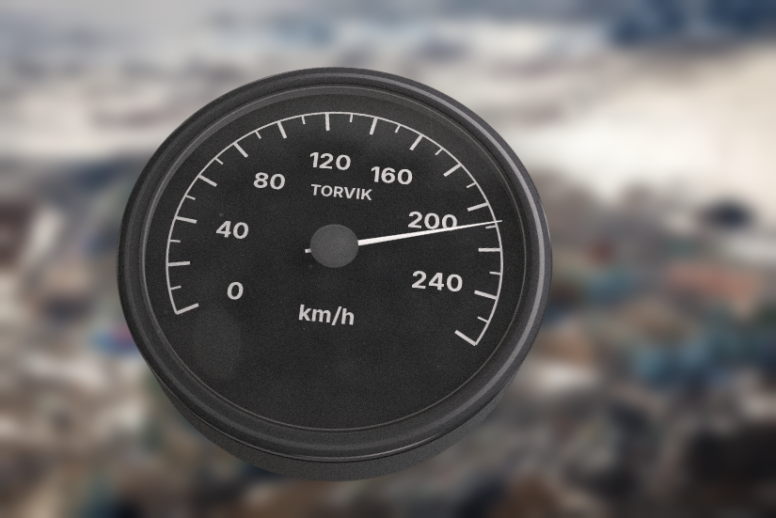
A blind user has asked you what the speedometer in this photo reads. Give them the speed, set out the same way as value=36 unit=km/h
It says value=210 unit=km/h
